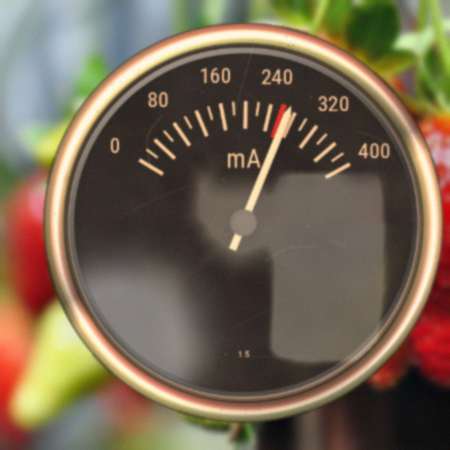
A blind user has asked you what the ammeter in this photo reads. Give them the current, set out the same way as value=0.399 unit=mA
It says value=270 unit=mA
